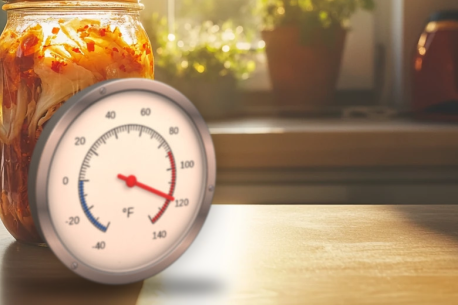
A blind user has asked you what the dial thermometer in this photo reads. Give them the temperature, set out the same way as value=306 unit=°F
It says value=120 unit=°F
